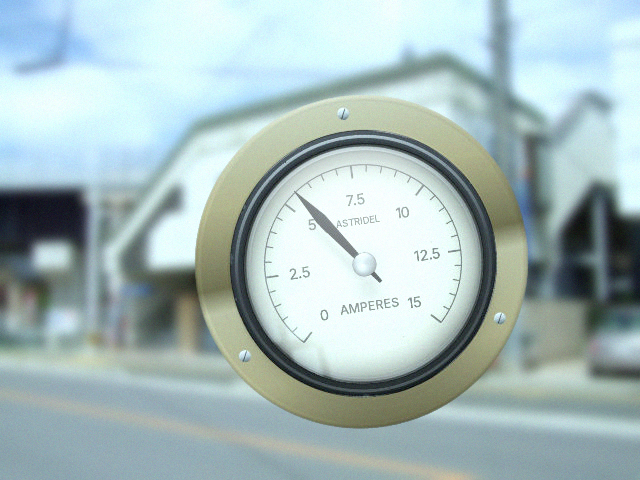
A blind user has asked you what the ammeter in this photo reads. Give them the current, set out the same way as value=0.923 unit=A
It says value=5.5 unit=A
